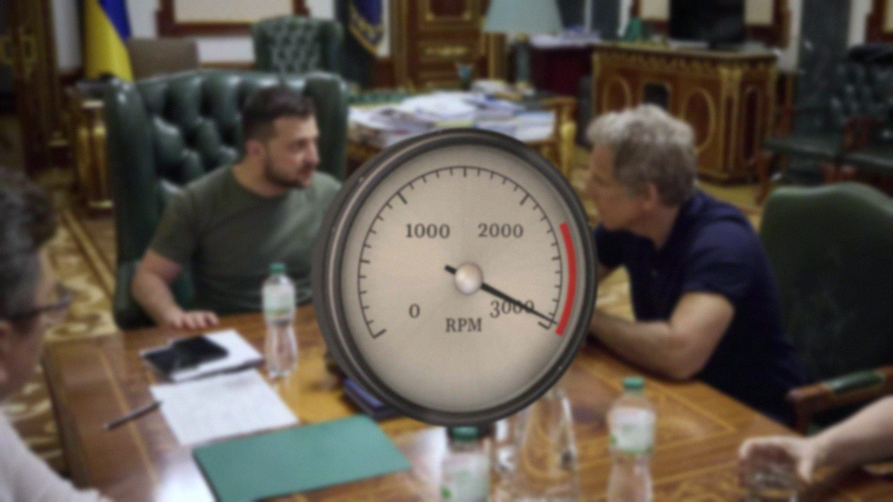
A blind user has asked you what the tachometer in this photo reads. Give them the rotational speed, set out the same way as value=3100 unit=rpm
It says value=2950 unit=rpm
